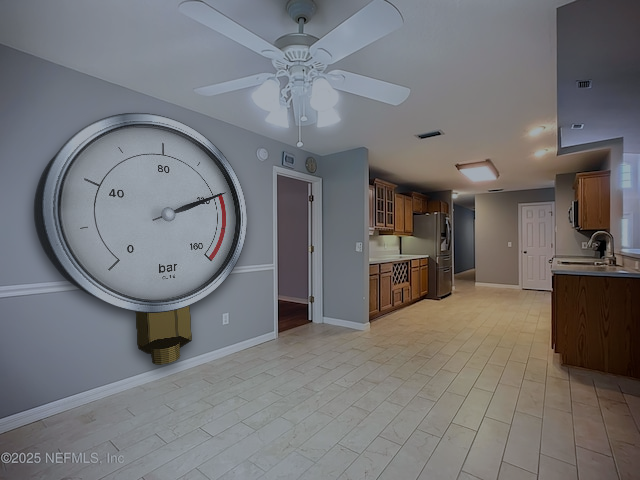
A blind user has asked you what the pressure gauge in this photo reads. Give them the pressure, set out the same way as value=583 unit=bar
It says value=120 unit=bar
